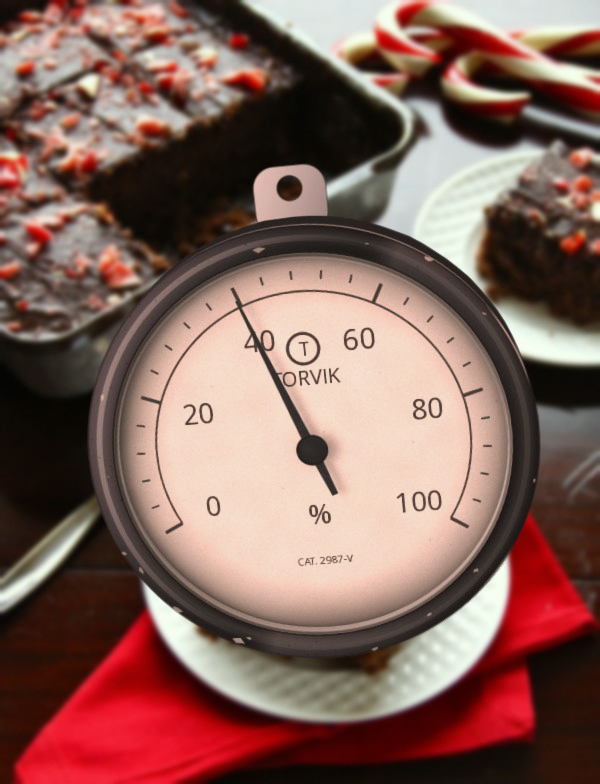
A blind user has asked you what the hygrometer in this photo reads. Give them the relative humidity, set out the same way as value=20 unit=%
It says value=40 unit=%
